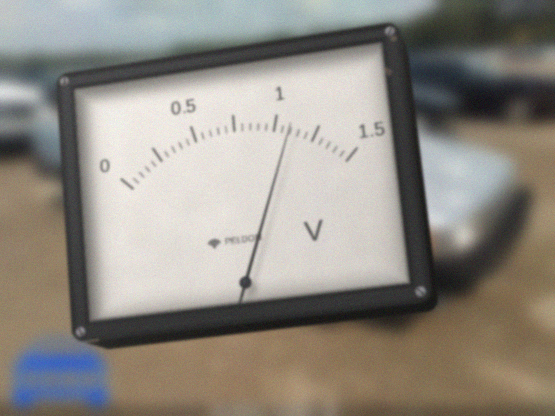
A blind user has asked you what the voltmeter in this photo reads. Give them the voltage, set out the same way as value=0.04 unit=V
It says value=1.1 unit=V
